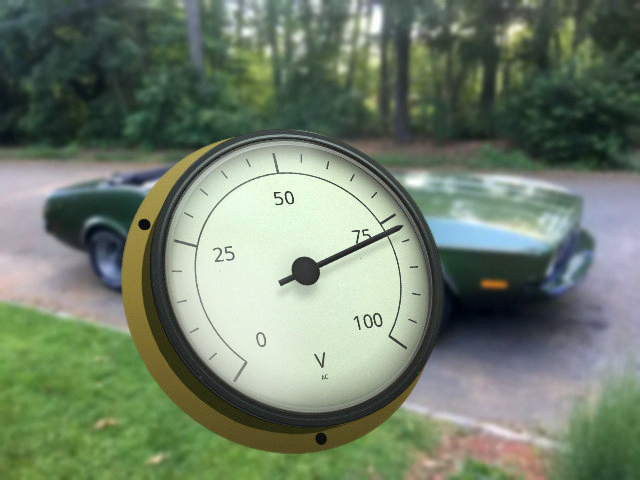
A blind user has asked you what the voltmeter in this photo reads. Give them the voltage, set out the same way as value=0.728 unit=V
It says value=77.5 unit=V
